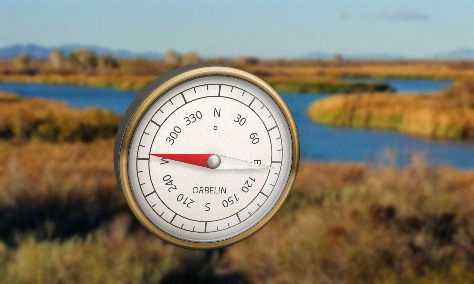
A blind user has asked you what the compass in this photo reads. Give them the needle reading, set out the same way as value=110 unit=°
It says value=275 unit=°
